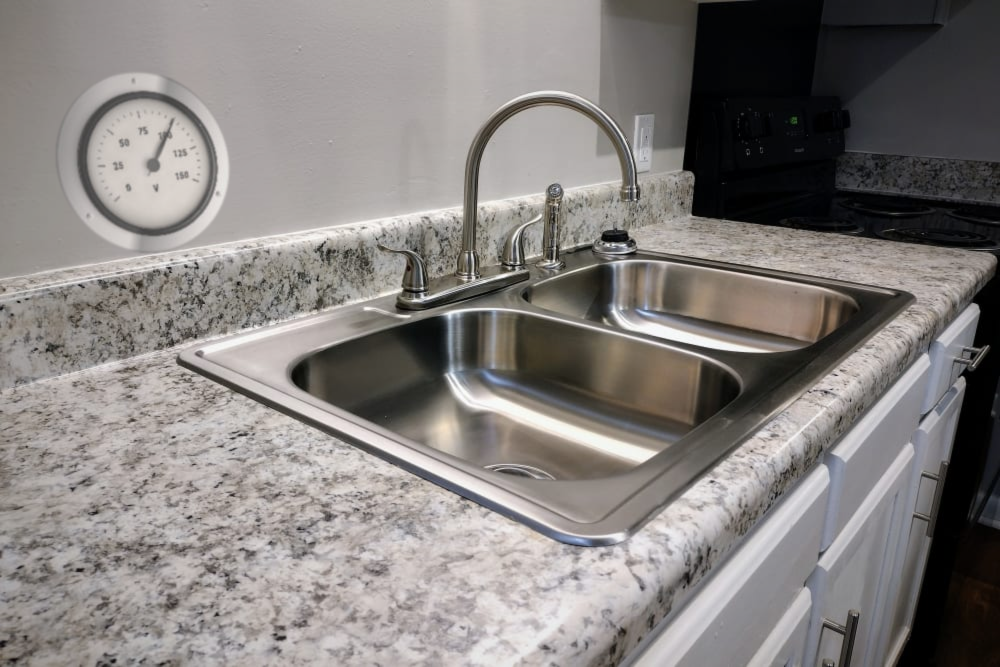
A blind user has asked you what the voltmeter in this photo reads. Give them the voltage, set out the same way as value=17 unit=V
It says value=100 unit=V
